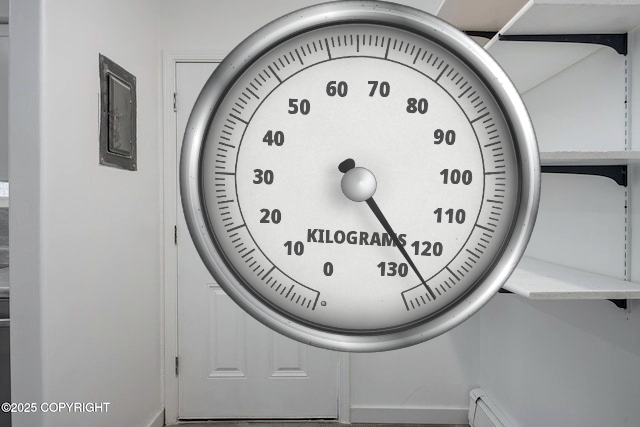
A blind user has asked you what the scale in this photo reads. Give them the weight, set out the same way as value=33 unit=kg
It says value=125 unit=kg
